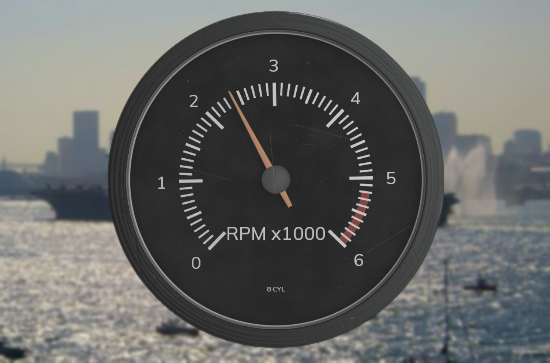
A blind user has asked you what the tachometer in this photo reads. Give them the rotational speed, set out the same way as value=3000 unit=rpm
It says value=2400 unit=rpm
